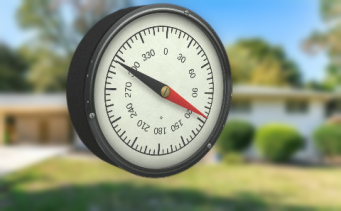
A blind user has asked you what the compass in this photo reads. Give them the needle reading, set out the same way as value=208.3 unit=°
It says value=115 unit=°
